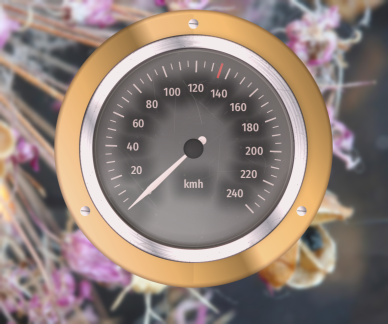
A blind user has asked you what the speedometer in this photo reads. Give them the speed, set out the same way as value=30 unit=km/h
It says value=0 unit=km/h
